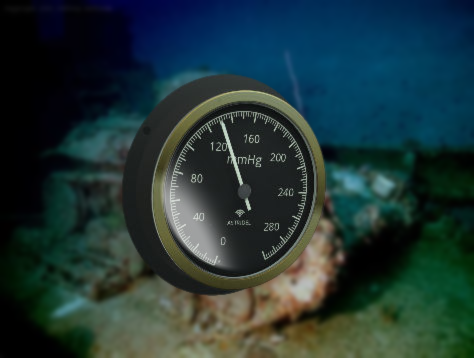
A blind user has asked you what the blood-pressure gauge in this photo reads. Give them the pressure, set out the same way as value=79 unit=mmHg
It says value=130 unit=mmHg
